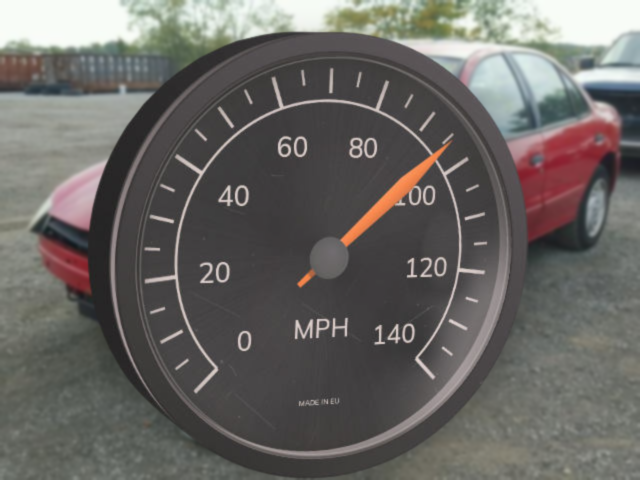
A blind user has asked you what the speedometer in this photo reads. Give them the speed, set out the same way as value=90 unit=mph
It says value=95 unit=mph
